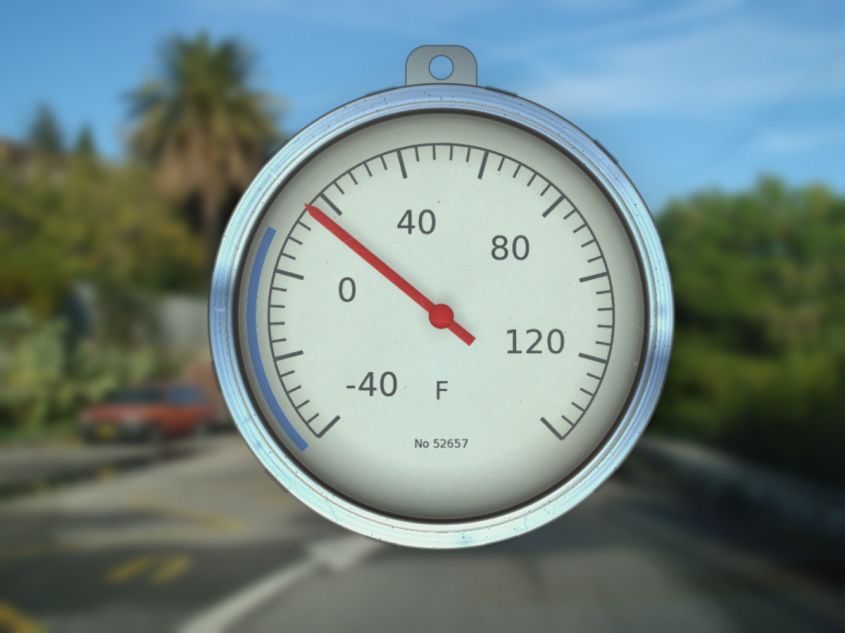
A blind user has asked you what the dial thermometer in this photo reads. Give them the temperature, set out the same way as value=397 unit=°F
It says value=16 unit=°F
